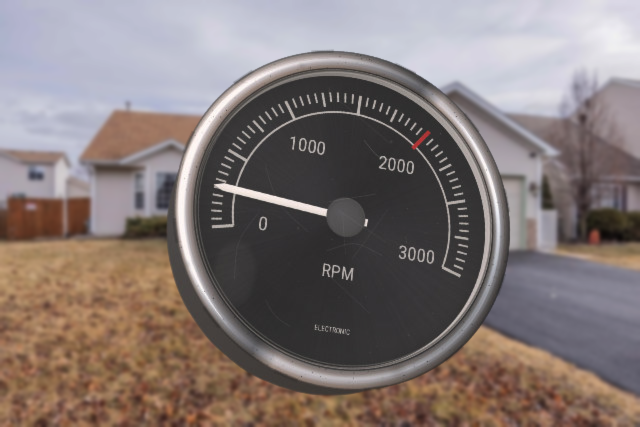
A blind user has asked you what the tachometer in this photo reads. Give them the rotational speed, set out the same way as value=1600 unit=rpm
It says value=250 unit=rpm
